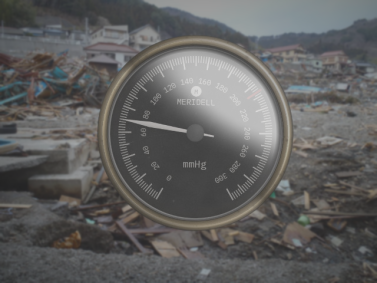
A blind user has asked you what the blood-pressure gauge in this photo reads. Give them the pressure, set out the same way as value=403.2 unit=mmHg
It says value=70 unit=mmHg
